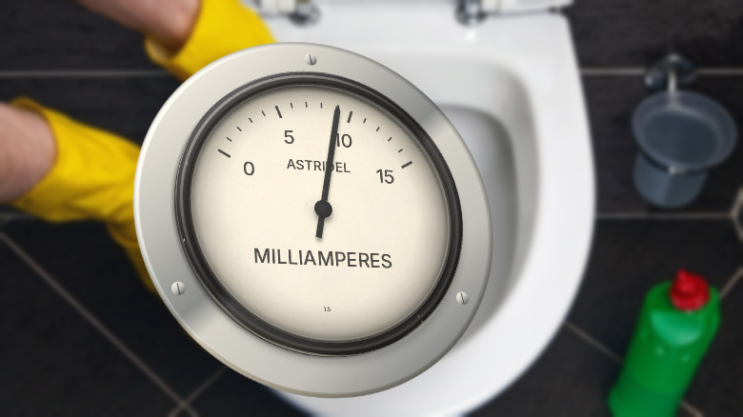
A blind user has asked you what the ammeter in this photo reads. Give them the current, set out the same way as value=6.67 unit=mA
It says value=9 unit=mA
